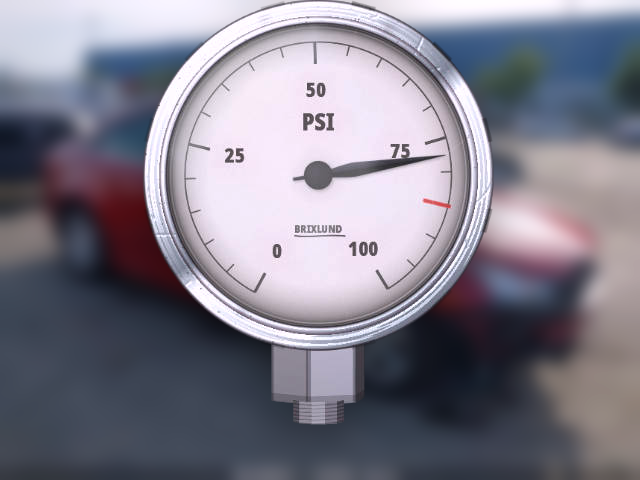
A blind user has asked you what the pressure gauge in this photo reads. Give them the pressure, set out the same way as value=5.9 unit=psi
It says value=77.5 unit=psi
